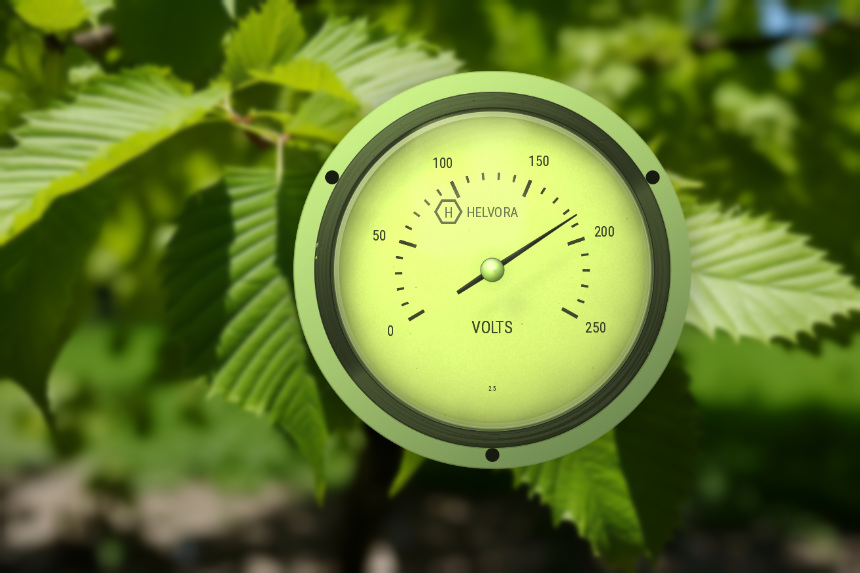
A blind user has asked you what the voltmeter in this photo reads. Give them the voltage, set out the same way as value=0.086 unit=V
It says value=185 unit=V
